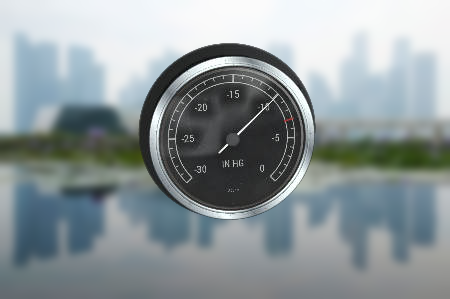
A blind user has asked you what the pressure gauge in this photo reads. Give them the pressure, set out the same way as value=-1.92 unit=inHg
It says value=-10 unit=inHg
